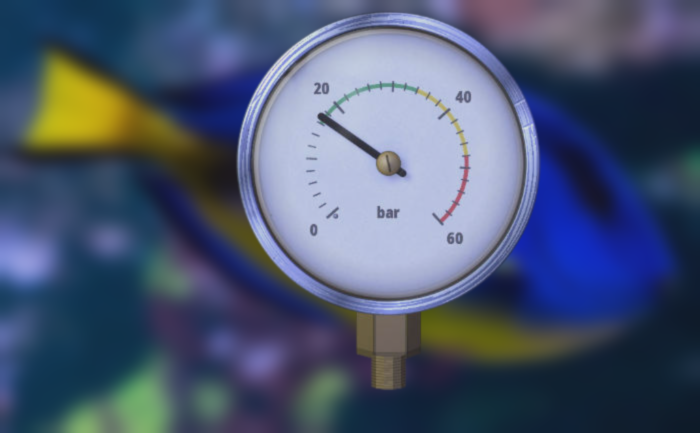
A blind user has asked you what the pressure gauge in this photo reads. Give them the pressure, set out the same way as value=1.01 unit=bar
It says value=17 unit=bar
